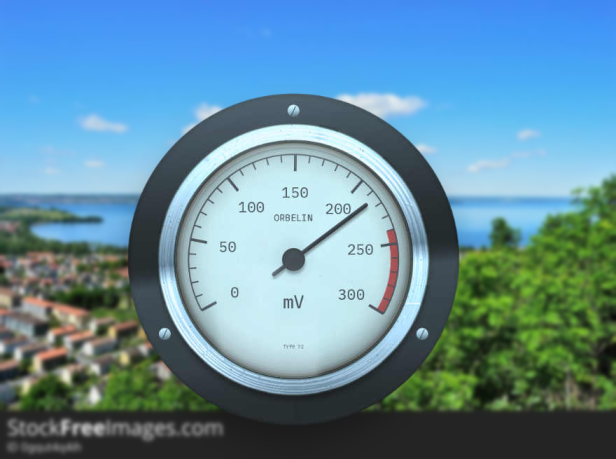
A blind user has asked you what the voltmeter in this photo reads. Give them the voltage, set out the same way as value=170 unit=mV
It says value=215 unit=mV
